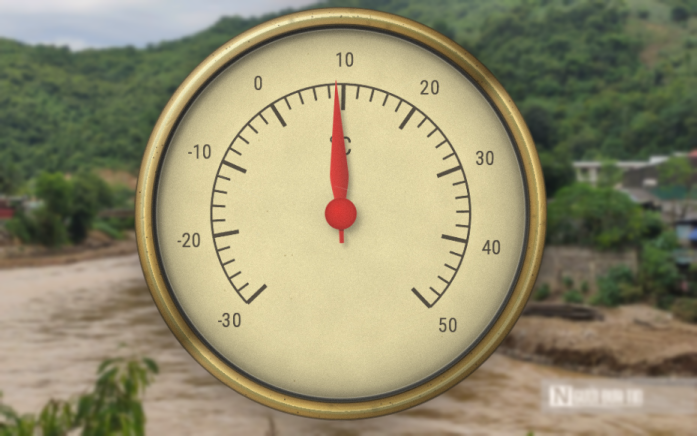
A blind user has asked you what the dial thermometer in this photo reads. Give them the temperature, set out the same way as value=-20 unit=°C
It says value=9 unit=°C
